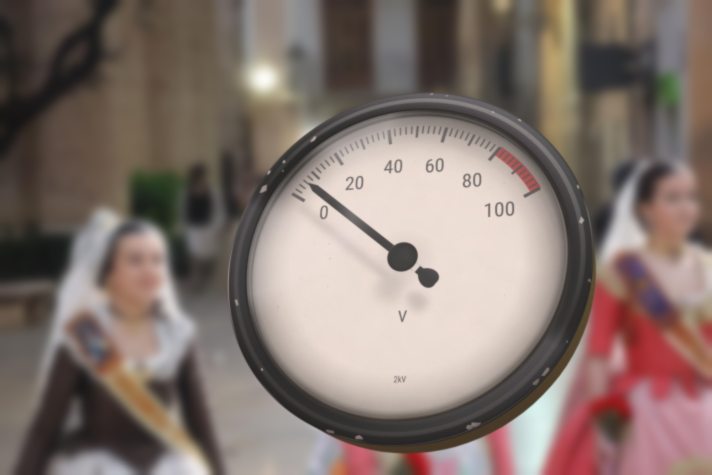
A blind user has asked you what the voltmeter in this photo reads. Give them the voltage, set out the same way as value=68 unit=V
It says value=6 unit=V
